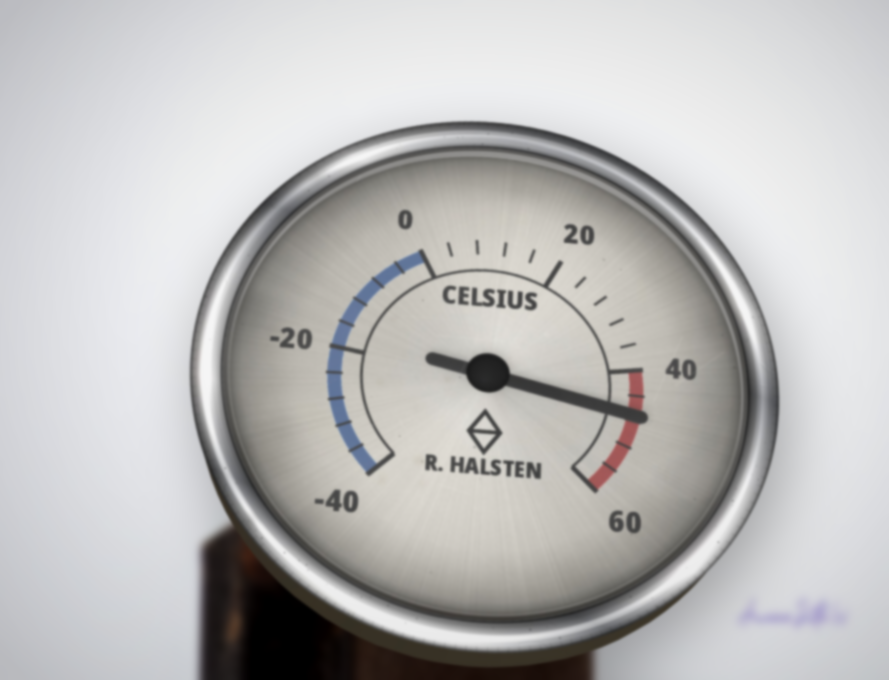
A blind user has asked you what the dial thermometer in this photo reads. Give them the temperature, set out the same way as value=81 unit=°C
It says value=48 unit=°C
